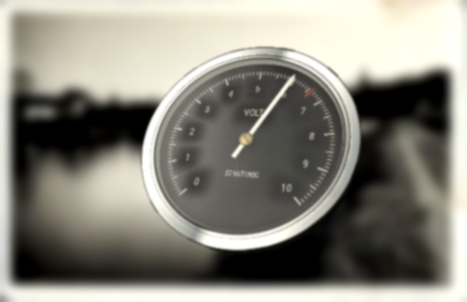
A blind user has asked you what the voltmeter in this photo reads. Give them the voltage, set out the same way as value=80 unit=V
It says value=6 unit=V
